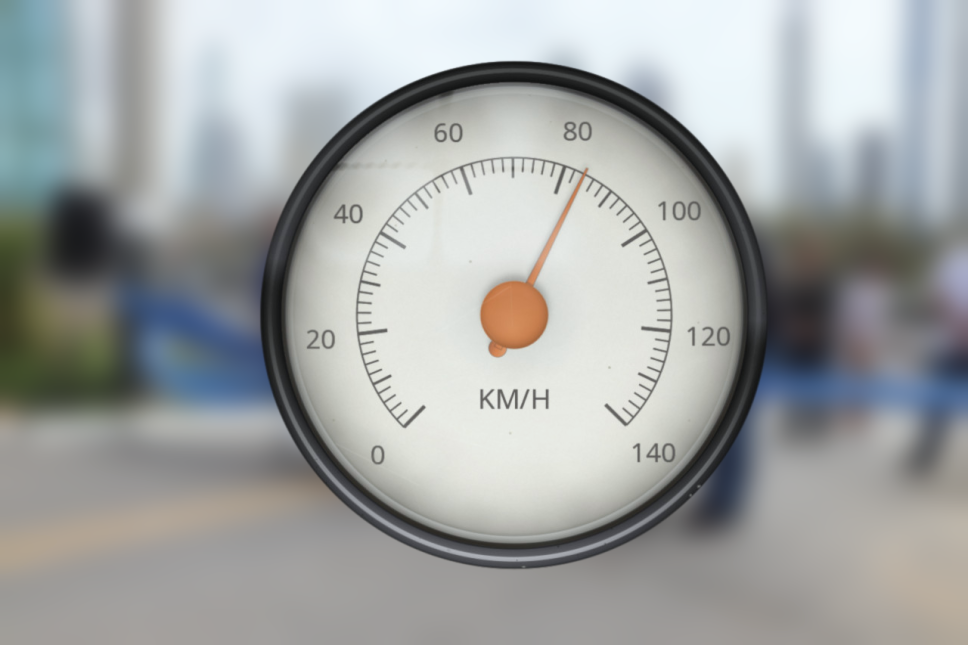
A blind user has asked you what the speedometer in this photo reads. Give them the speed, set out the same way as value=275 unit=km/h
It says value=84 unit=km/h
